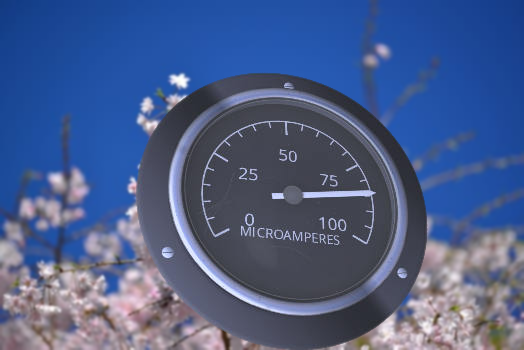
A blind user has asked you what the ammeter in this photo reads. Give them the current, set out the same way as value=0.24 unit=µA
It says value=85 unit=µA
